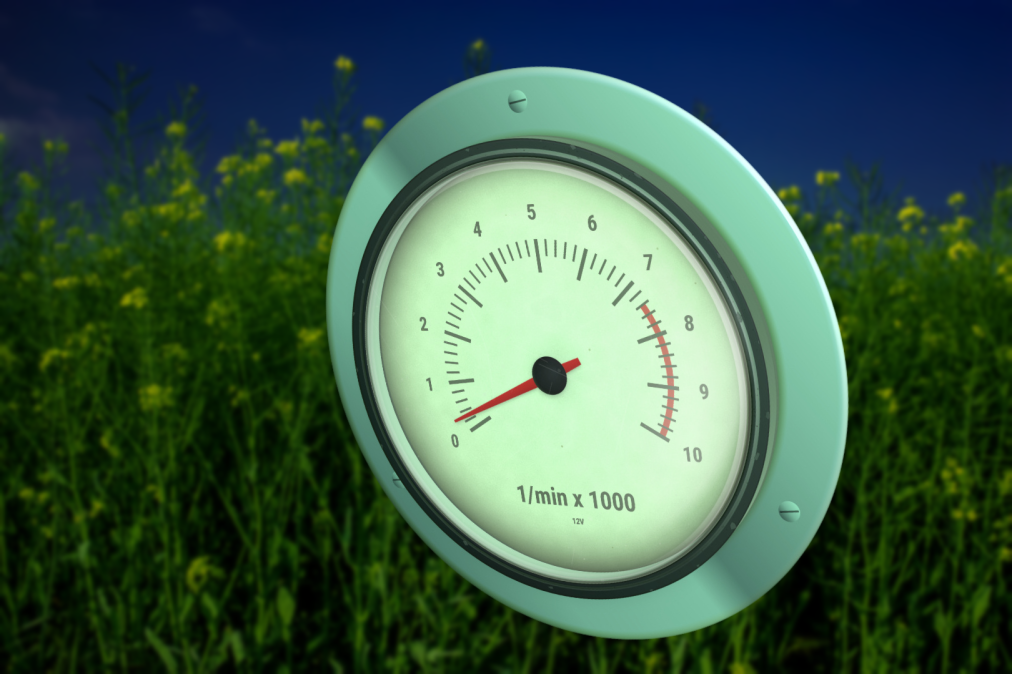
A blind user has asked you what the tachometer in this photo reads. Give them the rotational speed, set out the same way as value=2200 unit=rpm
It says value=300 unit=rpm
